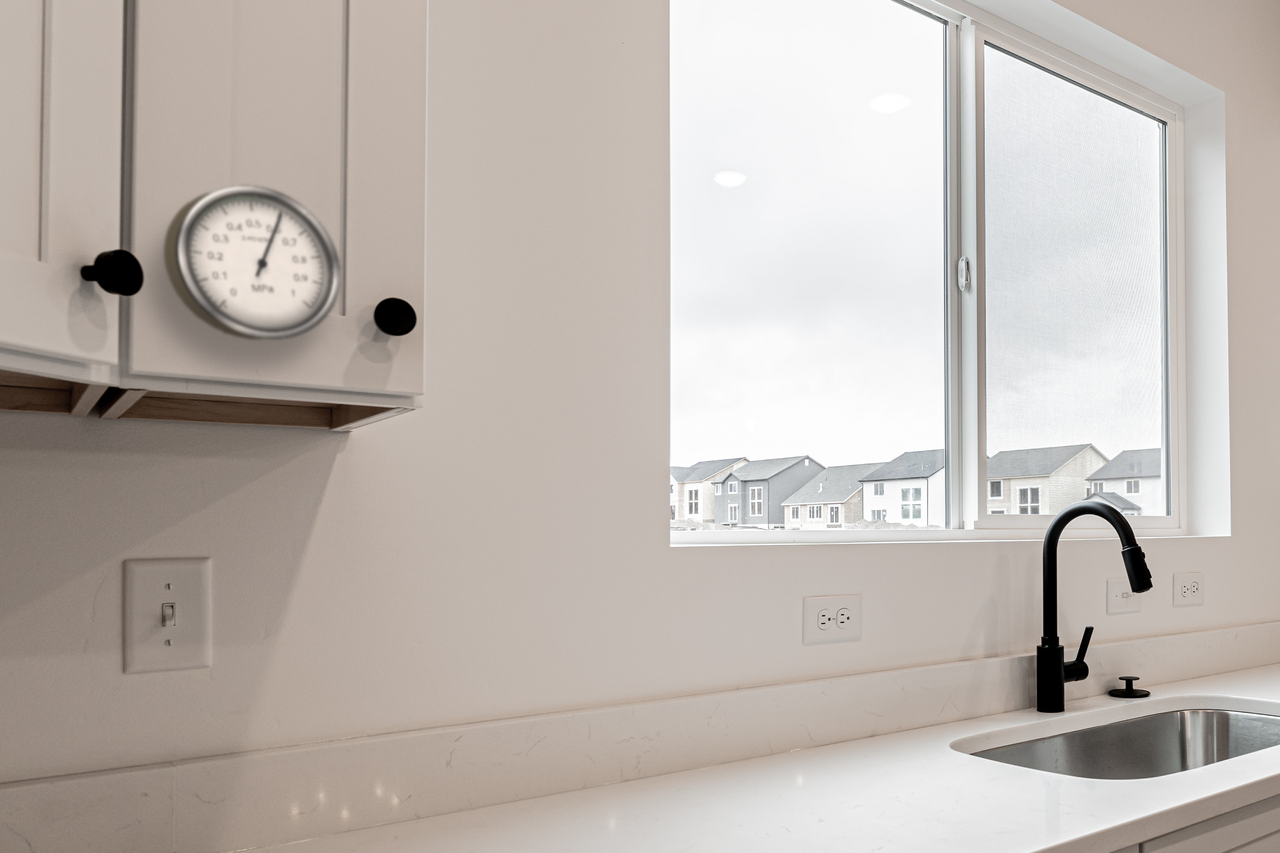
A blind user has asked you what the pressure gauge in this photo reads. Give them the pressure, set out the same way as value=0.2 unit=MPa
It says value=0.6 unit=MPa
